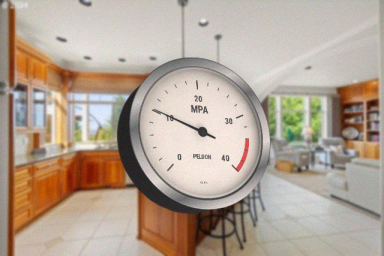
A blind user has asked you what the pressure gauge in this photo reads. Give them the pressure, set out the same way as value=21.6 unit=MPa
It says value=10 unit=MPa
